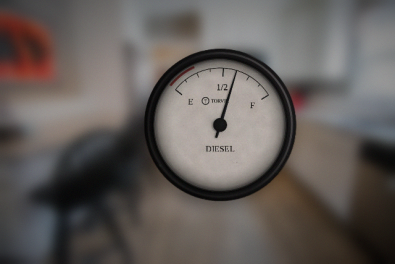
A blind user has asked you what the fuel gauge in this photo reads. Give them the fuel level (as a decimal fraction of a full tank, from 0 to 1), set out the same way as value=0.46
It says value=0.625
